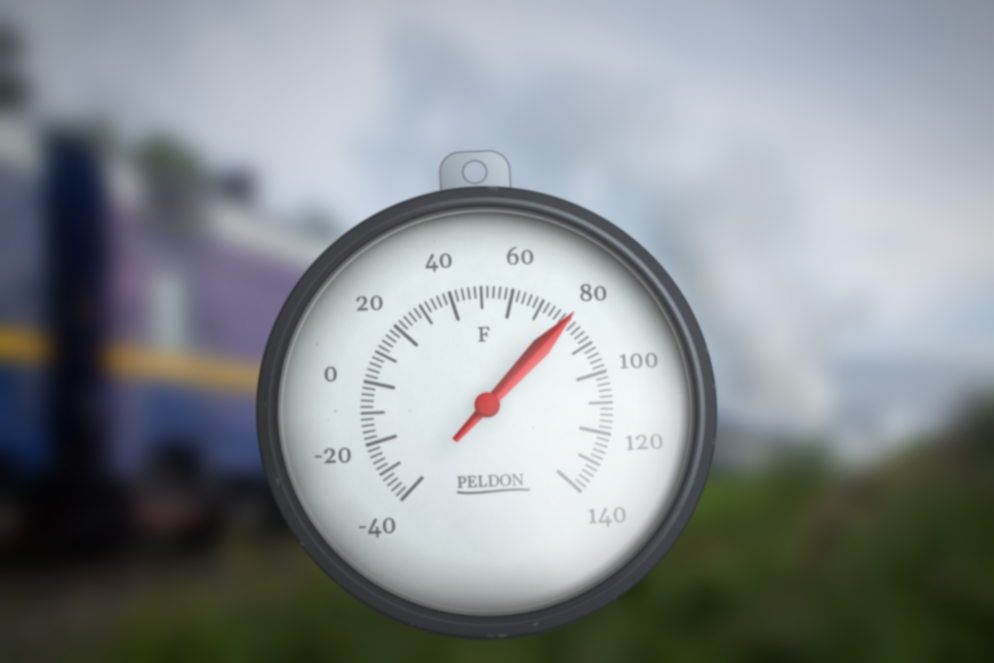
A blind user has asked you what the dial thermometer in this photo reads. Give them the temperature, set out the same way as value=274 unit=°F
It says value=80 unit=°F
